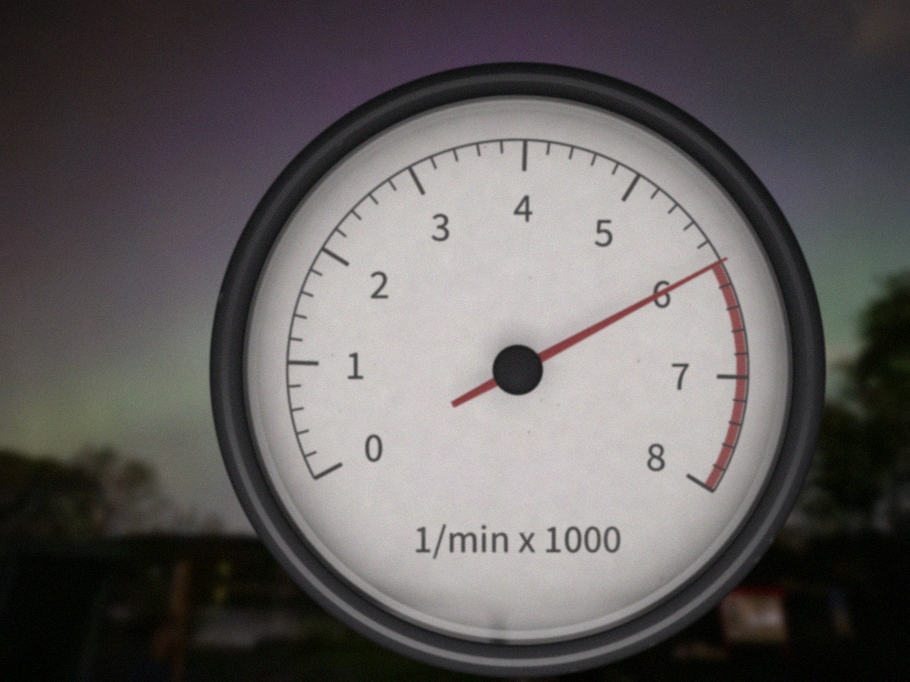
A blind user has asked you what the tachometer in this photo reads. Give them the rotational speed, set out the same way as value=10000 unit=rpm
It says value=6000 unit=rpm
